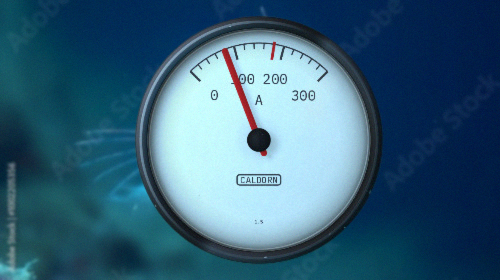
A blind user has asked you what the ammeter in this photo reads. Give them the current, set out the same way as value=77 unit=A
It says value=80 unit=A
